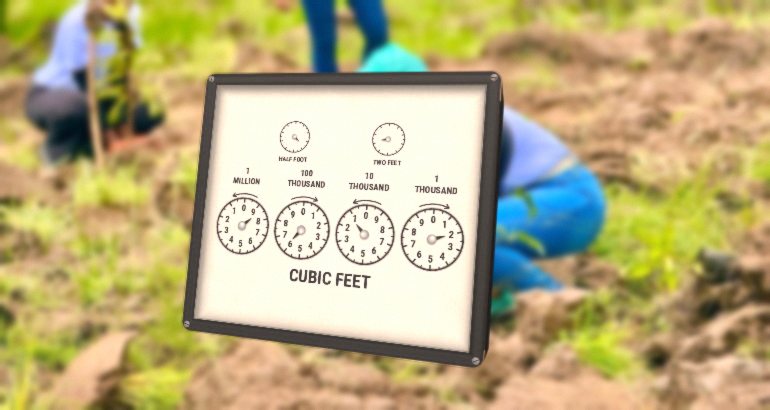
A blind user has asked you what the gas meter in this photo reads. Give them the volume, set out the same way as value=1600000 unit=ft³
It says value=861200 unit=ft³
